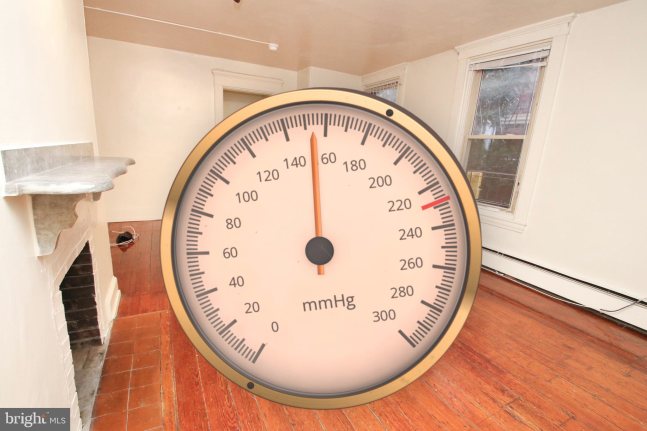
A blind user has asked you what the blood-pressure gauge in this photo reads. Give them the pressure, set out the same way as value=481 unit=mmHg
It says value=154 unit=mmHg
